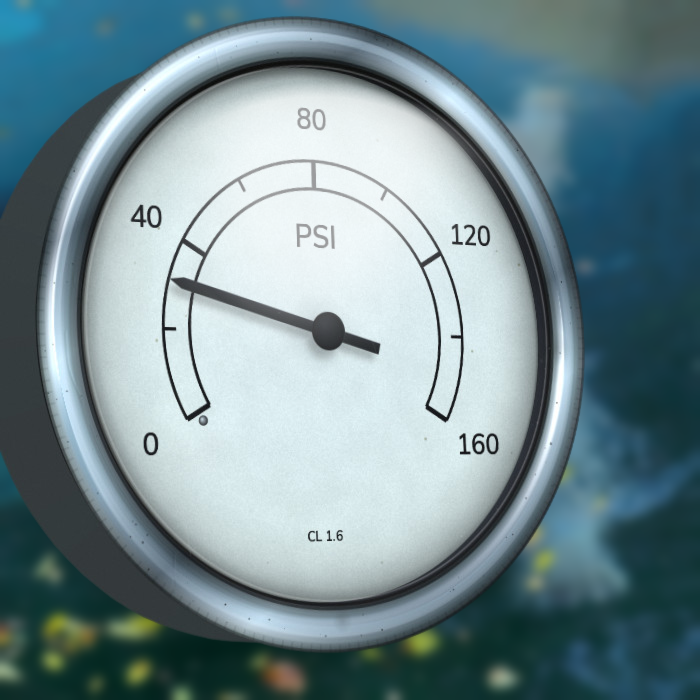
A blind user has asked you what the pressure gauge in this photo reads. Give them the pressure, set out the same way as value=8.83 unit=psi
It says value=30 unit=psi
